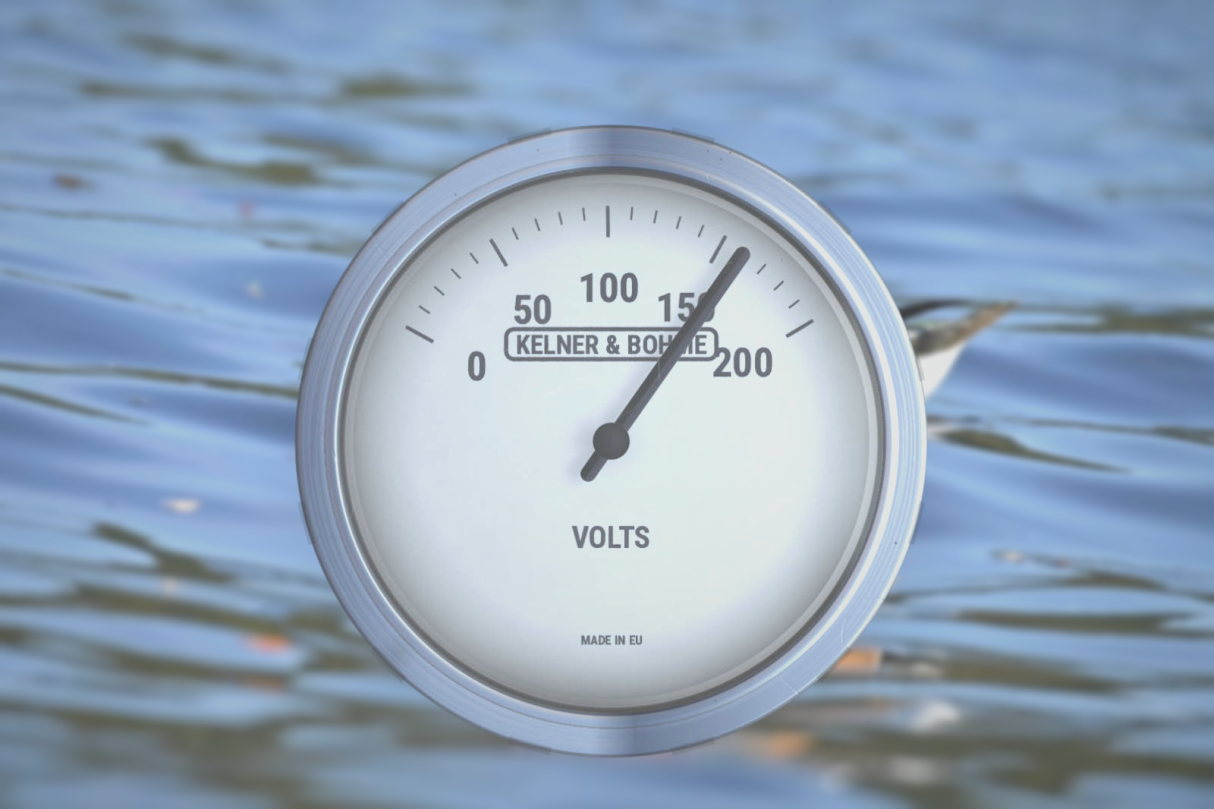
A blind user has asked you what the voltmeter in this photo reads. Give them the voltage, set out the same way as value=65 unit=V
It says value=160 unit=V
